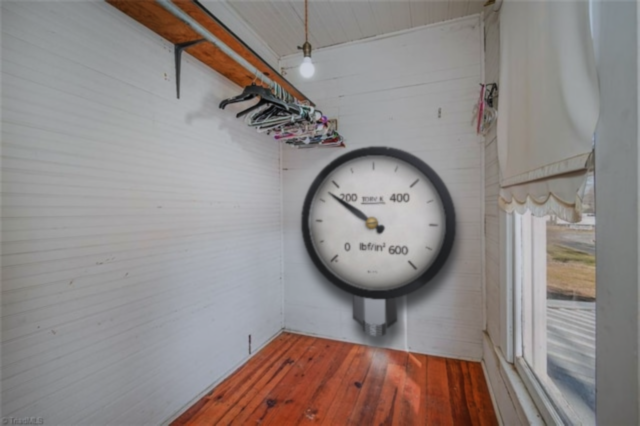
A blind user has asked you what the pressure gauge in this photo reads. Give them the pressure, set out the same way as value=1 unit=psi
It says value=175 unit=psi
